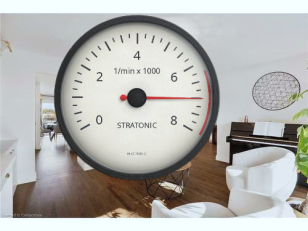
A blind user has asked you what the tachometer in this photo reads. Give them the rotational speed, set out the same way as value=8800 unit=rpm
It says value=7000 unit=rpm
